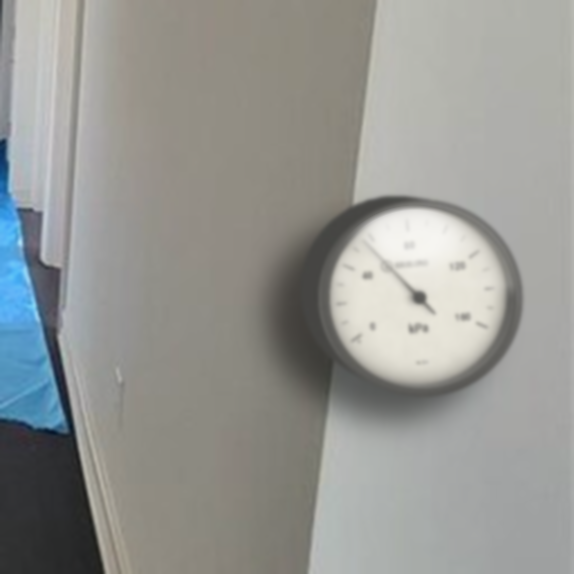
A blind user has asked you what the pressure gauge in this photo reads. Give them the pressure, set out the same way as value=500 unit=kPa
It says value=55 unit=kPa
